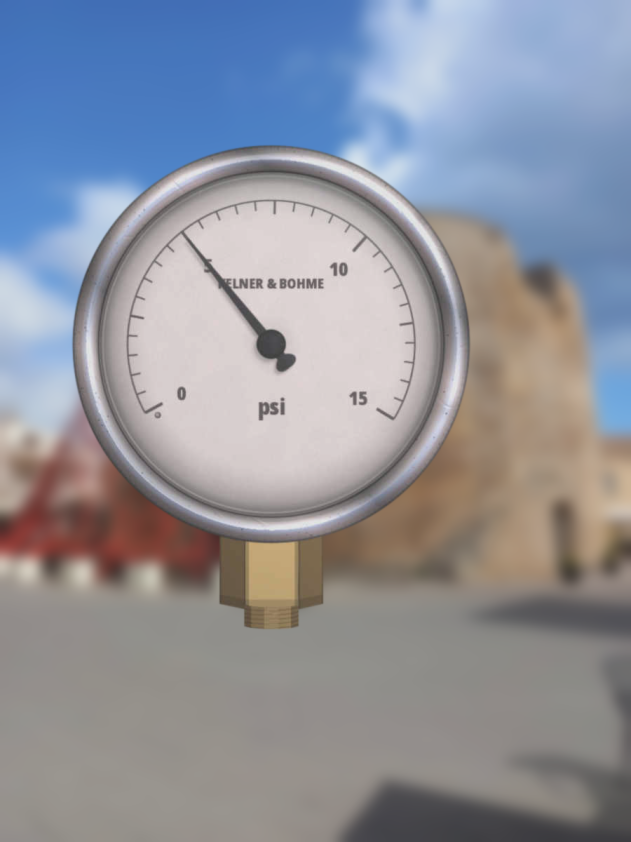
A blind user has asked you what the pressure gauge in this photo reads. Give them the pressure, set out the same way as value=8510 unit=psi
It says value=5 unit=psi
